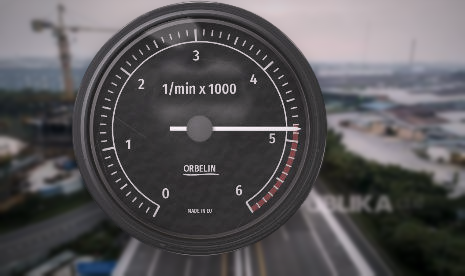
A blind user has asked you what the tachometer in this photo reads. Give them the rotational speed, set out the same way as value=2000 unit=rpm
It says value=4850 unit=rpm
